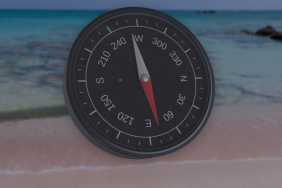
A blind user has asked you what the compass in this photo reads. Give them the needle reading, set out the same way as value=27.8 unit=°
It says value=80 unit=°
